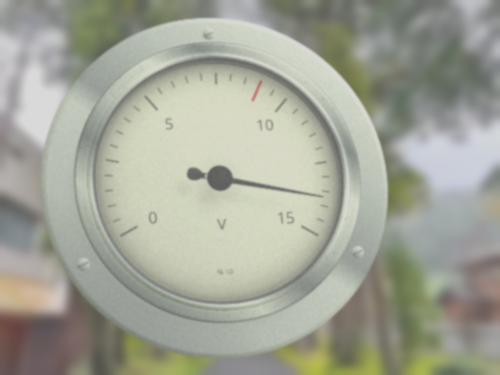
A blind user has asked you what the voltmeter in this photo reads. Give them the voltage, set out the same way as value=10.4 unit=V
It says value=13.75 unit=V
